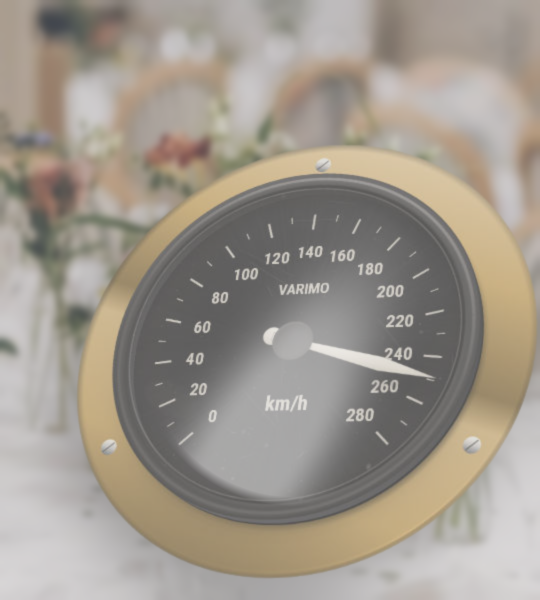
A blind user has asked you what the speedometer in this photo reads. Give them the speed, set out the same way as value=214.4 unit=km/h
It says value=250 unit=km/h
